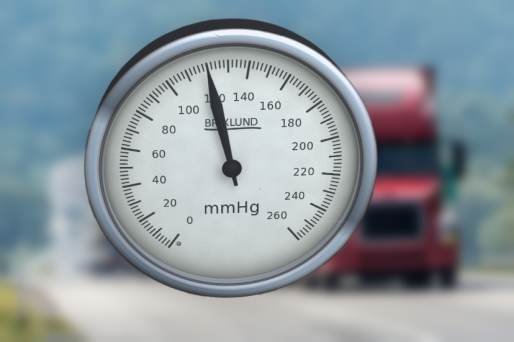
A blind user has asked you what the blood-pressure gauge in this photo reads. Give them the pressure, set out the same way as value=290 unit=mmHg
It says value=120 unit=mmHg
